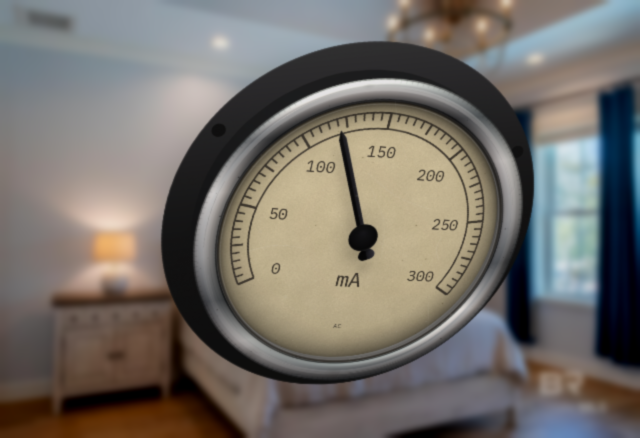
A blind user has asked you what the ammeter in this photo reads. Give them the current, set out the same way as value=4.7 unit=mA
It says value=120 unit=mA
